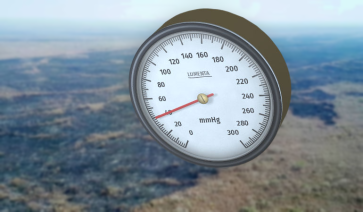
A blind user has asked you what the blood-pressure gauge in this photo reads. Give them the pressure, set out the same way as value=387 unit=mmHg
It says value=40 unit=mmHg
